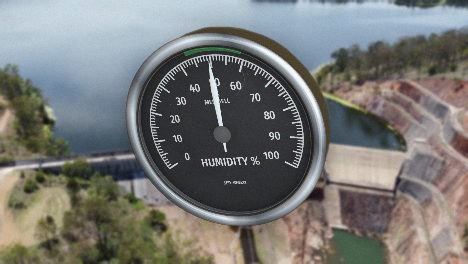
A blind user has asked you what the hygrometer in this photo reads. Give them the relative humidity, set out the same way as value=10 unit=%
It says value=50 unit=%
